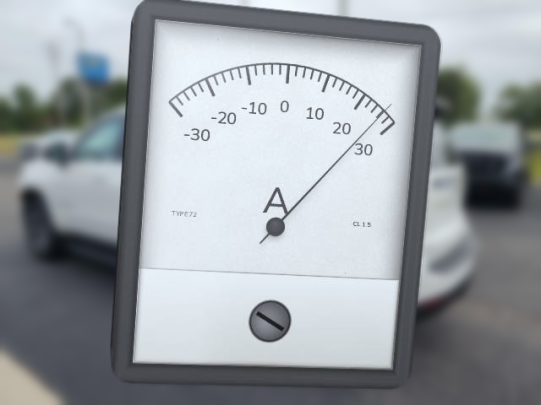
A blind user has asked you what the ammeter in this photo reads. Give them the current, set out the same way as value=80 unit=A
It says value=26 unit=A
